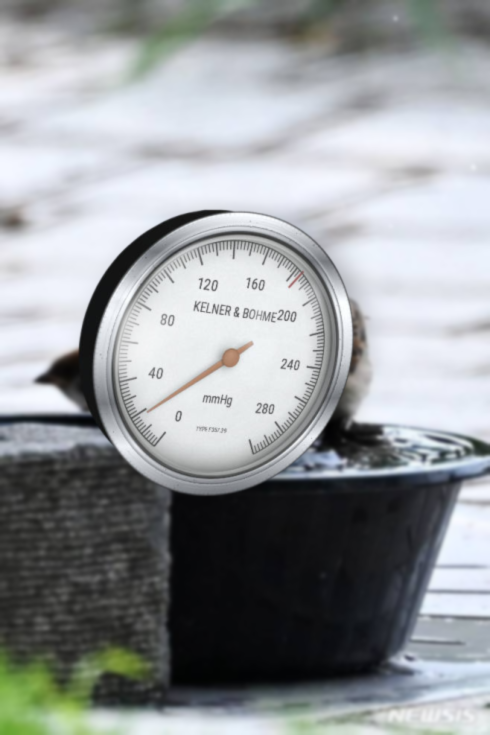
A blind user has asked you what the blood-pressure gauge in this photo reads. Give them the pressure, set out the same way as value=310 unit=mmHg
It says value=20 unit=mmHg
